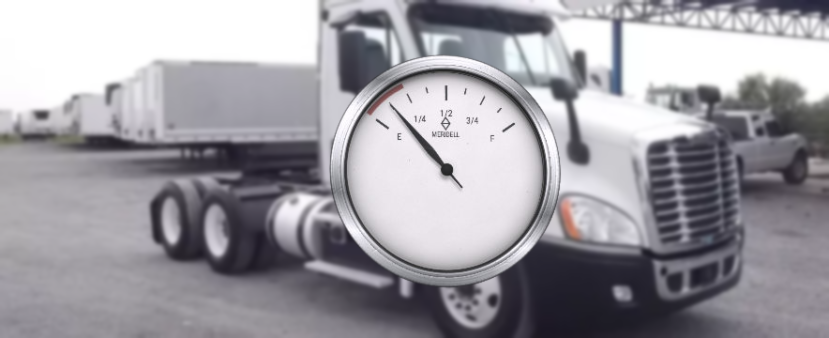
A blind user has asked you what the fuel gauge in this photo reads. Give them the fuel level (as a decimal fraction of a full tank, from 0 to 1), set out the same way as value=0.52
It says value=0.125
